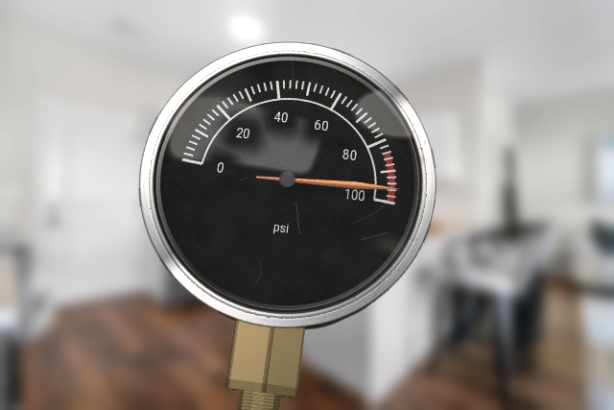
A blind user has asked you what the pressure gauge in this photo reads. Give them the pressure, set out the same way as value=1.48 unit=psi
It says value=96 unit=psi
